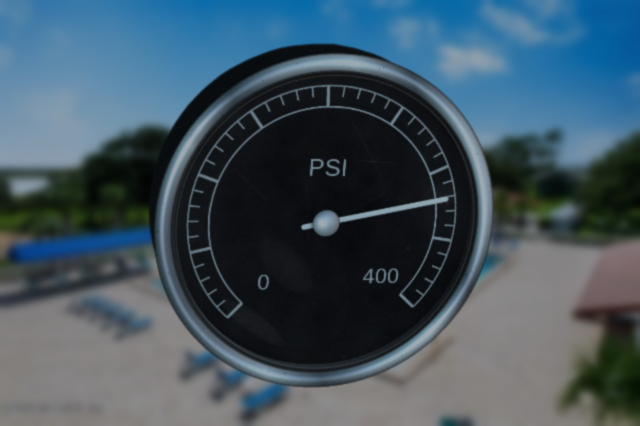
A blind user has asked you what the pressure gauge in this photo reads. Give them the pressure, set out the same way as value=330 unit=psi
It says value=320 unit=psi
